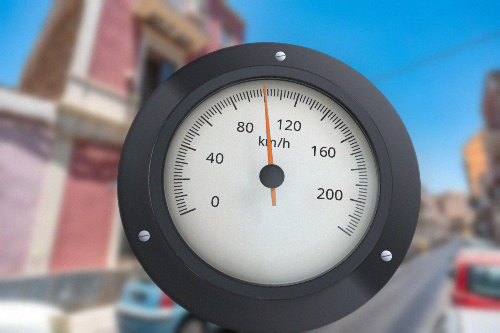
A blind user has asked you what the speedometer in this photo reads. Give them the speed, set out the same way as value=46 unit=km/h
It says value=100 unit=km/h
